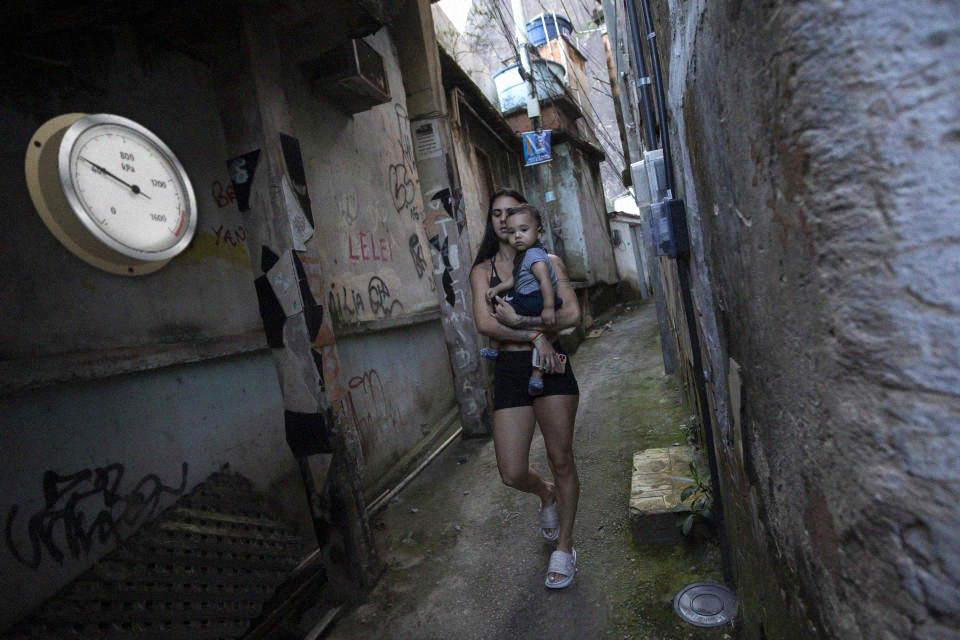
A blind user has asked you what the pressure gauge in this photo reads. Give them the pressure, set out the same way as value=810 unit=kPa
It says value=400 unit=kPa
